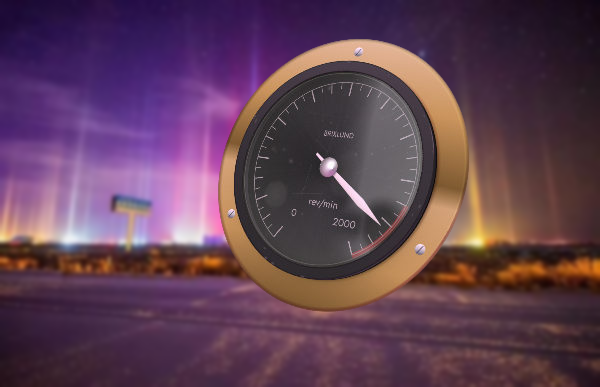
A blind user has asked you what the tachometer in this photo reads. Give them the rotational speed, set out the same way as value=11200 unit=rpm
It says value=1825 unit=rpm
